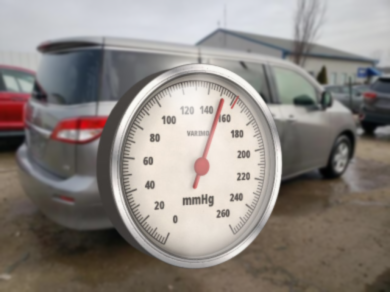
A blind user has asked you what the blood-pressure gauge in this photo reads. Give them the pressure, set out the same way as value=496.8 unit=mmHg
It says value=150 unit=mmHg
